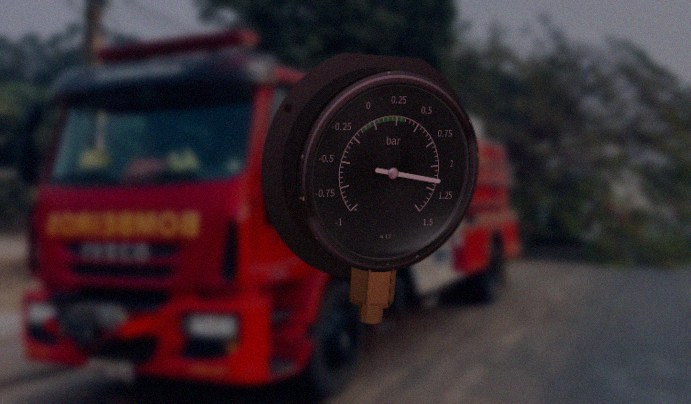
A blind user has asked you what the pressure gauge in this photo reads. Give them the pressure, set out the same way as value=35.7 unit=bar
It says value=1.15 unit=bar
